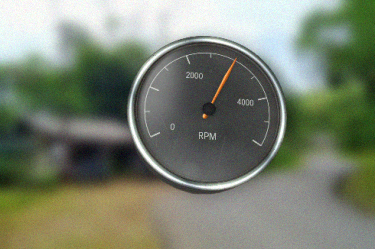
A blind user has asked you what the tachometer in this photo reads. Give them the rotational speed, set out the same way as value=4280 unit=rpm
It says value=3000 unit=rpm
